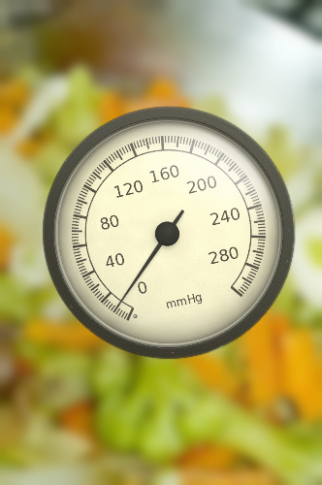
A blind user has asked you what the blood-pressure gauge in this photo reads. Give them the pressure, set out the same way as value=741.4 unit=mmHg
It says value=10 unit=mmHg
